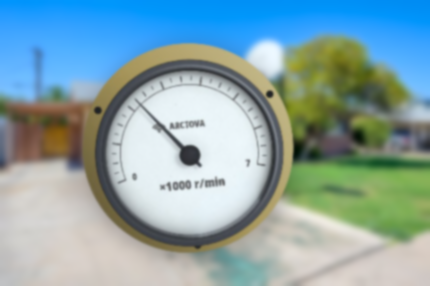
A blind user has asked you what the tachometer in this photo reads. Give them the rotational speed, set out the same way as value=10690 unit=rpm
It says value=2250 unit=rpm
